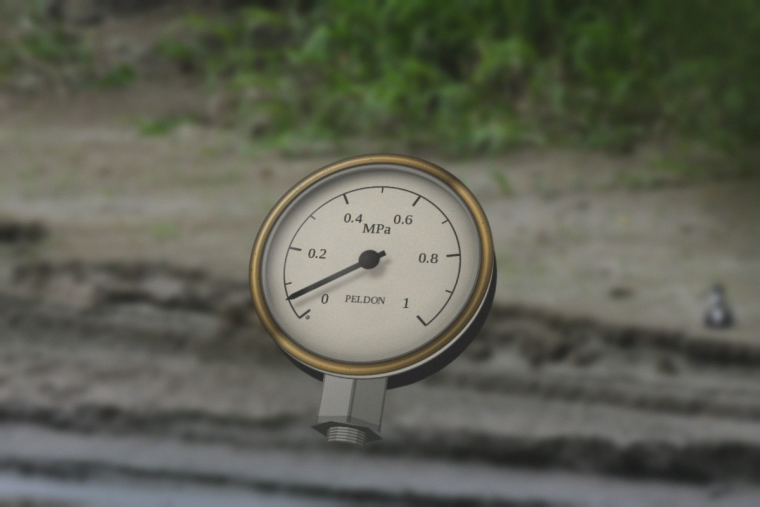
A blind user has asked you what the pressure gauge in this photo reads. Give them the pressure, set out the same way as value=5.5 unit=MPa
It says value=0.05 unit=MPa
